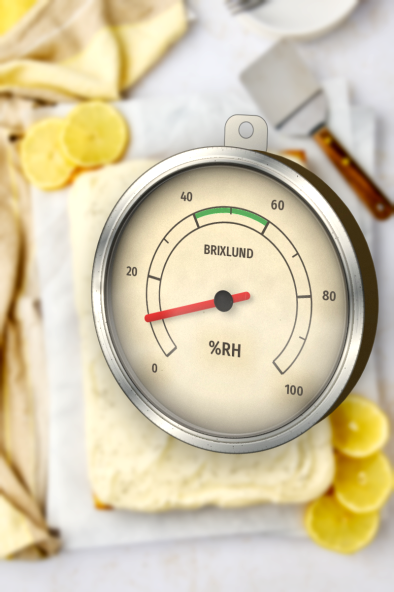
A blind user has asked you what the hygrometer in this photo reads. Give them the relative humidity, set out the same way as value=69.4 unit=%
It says value=10 unit=%
